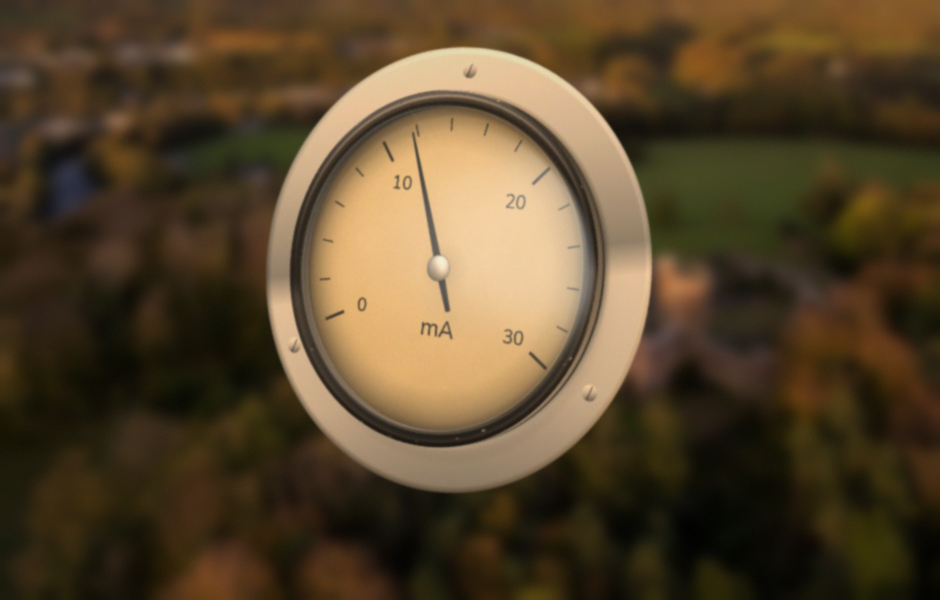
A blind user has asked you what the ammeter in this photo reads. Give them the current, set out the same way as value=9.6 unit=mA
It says value=12 unit=mA
